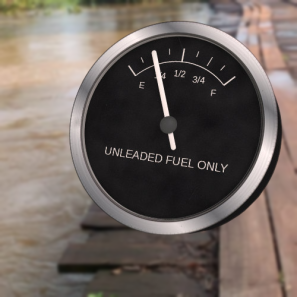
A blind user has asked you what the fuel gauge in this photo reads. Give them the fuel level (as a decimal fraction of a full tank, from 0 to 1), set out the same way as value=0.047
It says value=0.25
